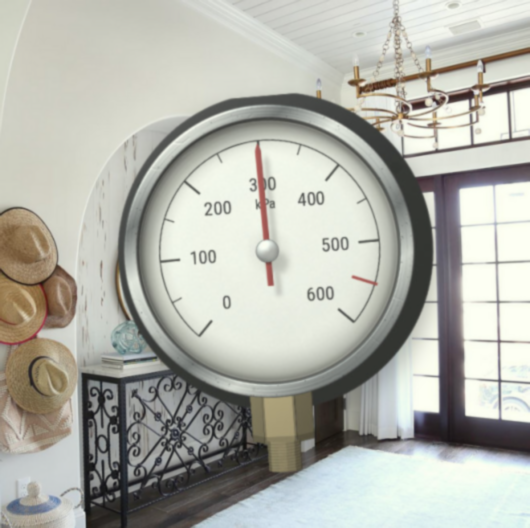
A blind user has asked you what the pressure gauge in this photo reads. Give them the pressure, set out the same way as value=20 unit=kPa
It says value=300 unit=kPa
